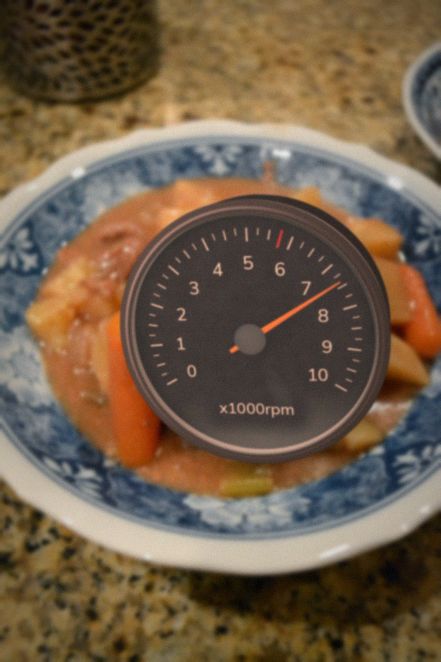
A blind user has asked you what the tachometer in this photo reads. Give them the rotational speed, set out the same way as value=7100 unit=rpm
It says value=7375 unit=rpm
